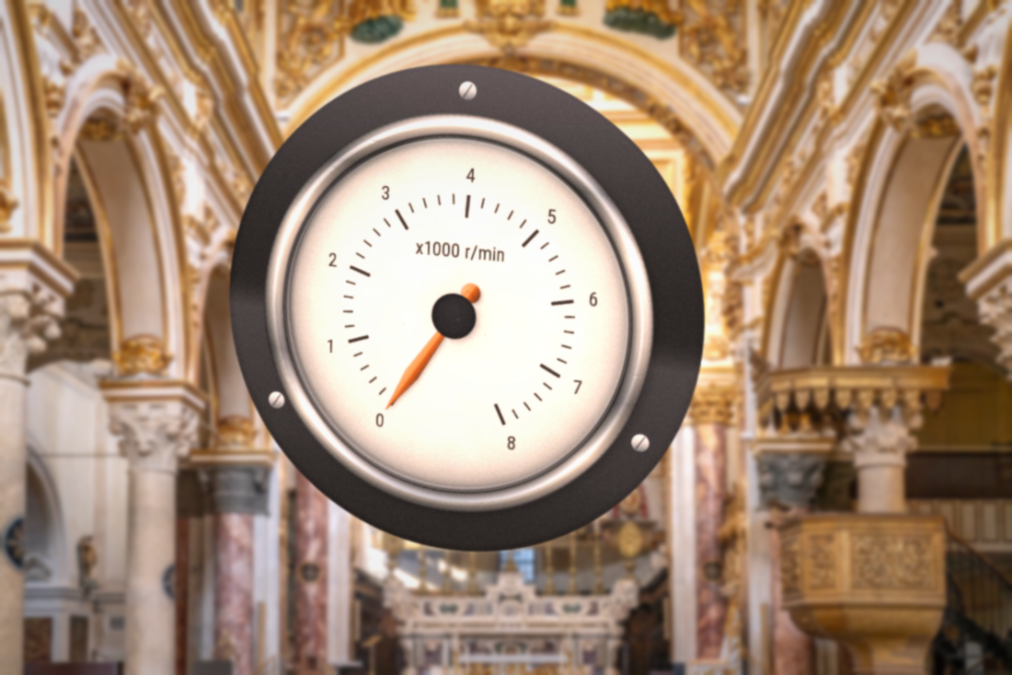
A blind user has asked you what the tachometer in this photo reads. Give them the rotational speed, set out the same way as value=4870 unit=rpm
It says value=0 unit=rpm
